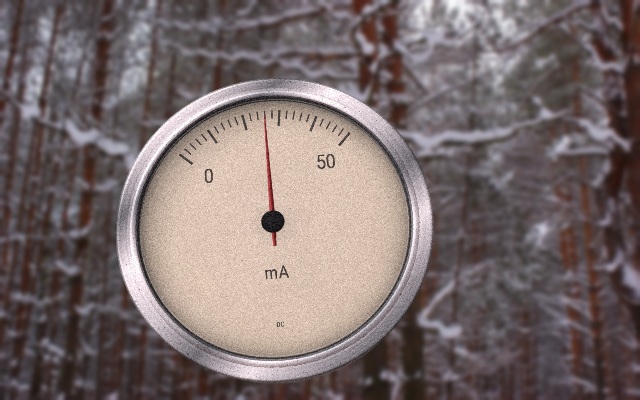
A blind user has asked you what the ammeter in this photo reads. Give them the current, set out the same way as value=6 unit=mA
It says value=26 unit=mA
